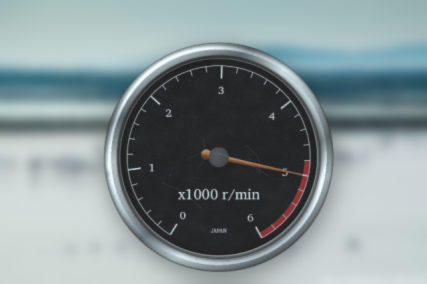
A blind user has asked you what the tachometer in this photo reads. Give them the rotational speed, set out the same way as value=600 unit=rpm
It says value=5000 unit=rpm
